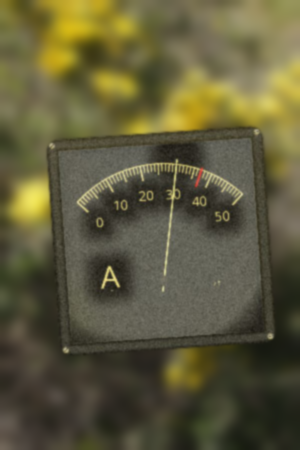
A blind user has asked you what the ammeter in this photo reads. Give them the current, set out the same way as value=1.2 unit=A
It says value=30 unit=A
